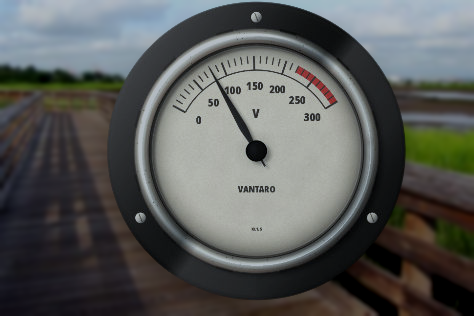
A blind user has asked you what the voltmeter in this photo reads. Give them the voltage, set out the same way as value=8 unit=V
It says value=80 unit=V
